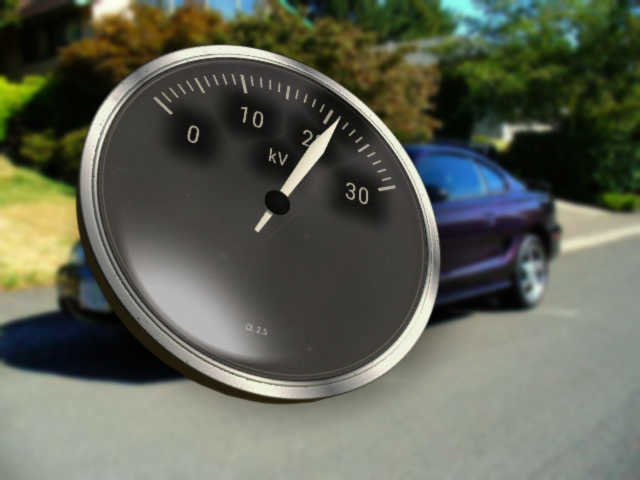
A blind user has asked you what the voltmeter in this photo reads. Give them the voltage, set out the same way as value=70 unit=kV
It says value=21 unit=kV
